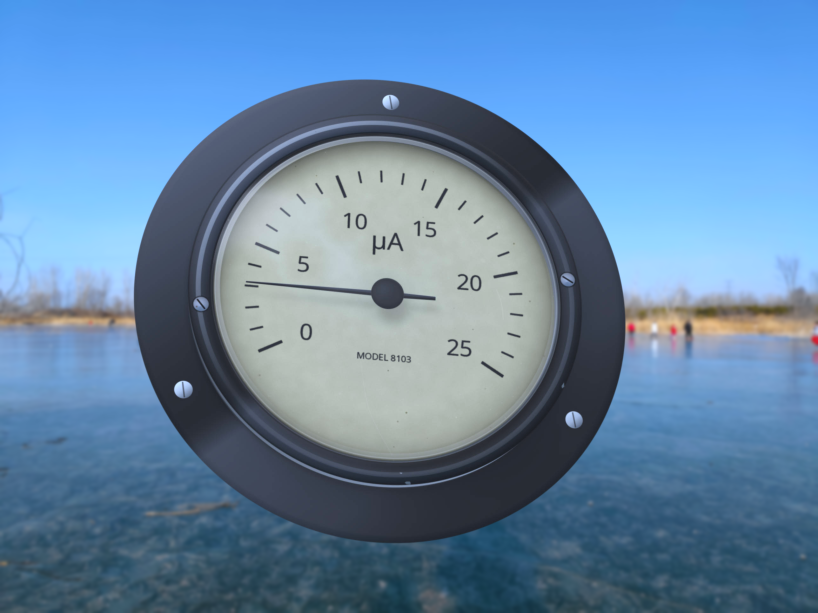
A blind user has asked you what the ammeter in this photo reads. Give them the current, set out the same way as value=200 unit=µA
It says value=3 unit=µA
